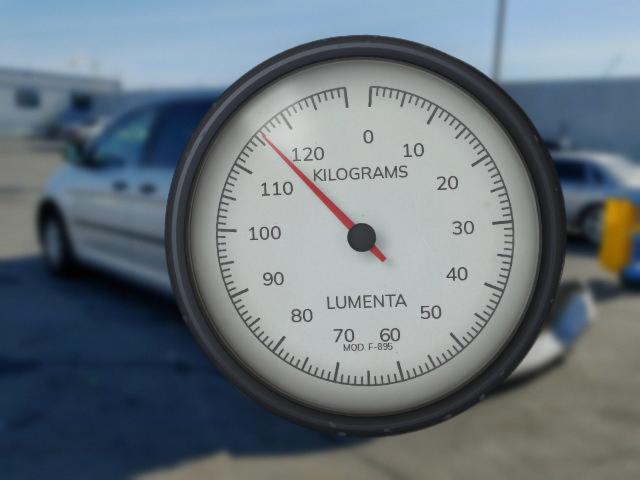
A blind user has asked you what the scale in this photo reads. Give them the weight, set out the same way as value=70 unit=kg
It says value=116 unit=kg
